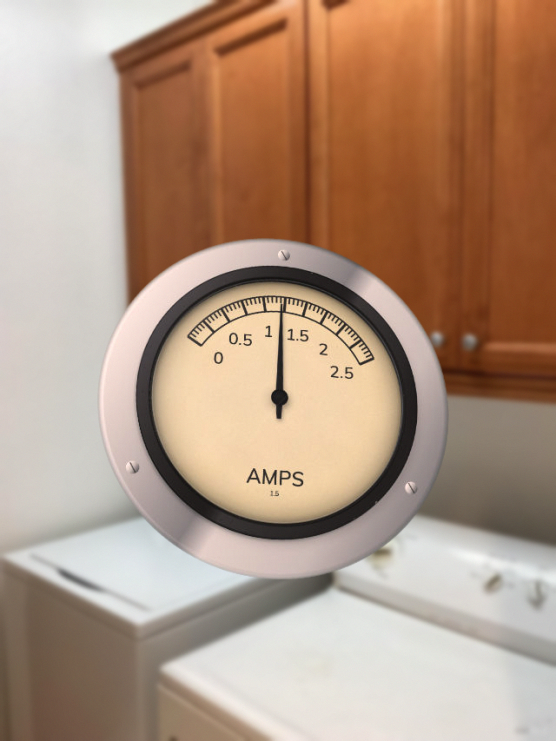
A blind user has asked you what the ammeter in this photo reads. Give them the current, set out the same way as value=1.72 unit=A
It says value=1.2 unit=A
